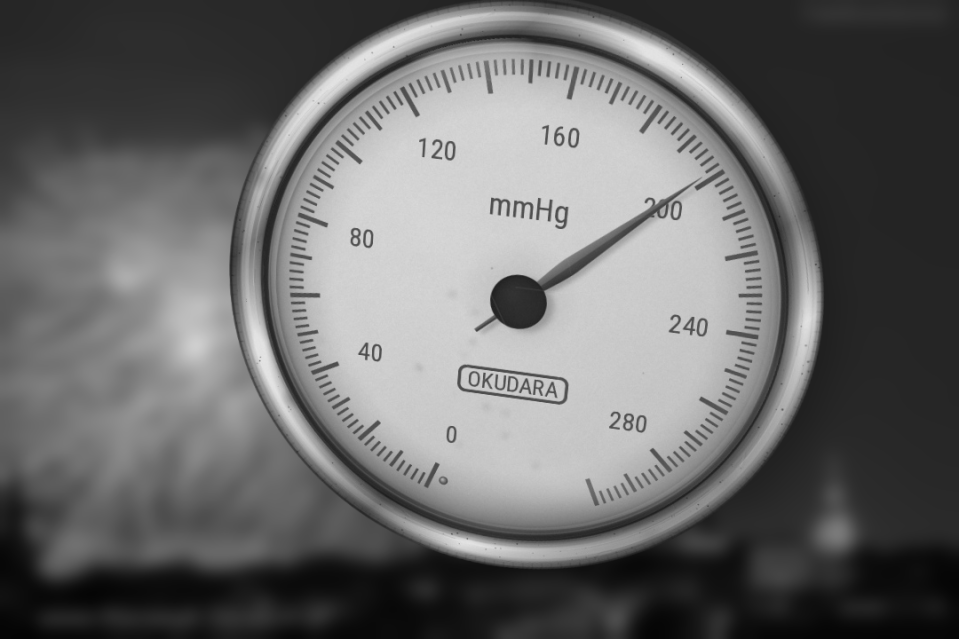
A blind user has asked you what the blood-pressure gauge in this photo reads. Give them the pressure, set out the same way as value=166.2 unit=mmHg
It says value=198 unit=mmHg
